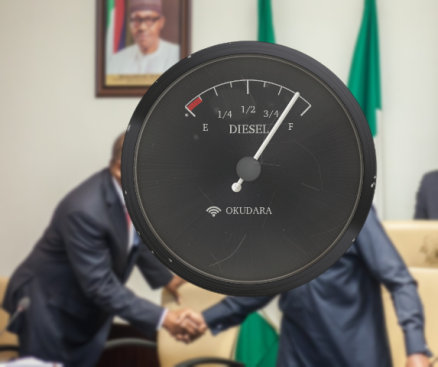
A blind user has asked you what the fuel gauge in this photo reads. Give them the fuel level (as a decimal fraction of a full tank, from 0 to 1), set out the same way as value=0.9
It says value=0.875
